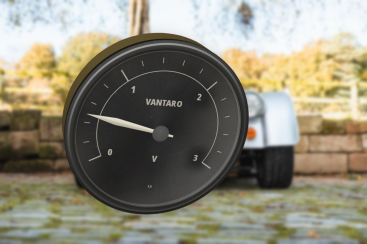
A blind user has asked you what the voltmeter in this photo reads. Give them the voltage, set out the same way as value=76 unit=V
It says value=0.5 unit=V
